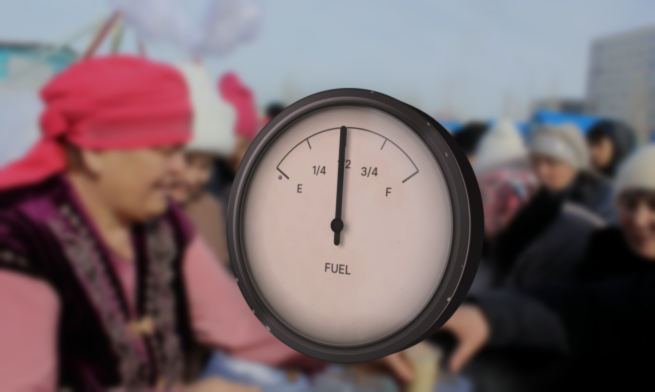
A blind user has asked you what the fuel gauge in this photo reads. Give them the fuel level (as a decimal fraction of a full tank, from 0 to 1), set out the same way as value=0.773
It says value=0.5
